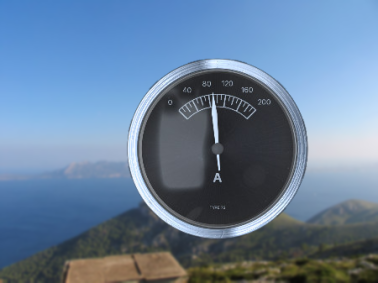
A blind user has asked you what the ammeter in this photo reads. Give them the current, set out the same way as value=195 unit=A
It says value=90 unit=A
